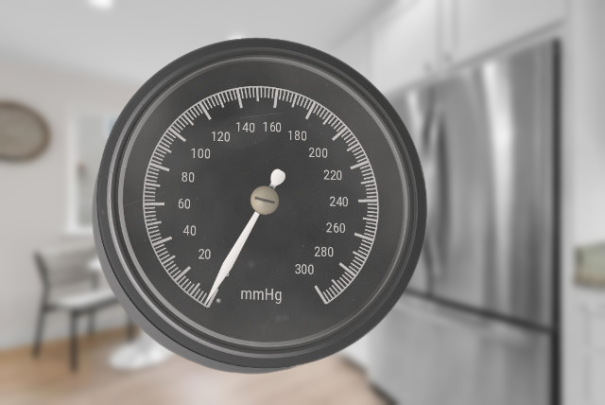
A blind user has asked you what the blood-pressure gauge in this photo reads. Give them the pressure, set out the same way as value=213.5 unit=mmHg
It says value=2 unit=mmHg
